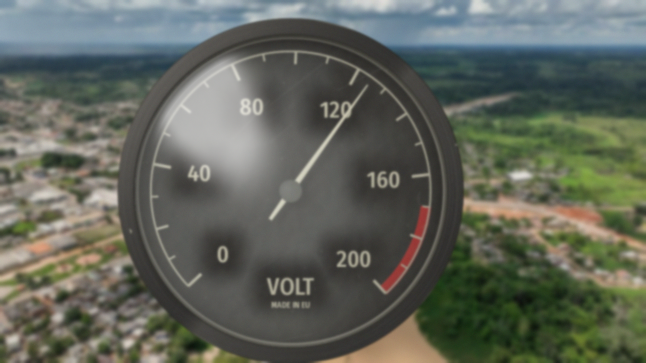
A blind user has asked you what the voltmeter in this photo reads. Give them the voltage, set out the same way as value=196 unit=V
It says value=125 unit=V
